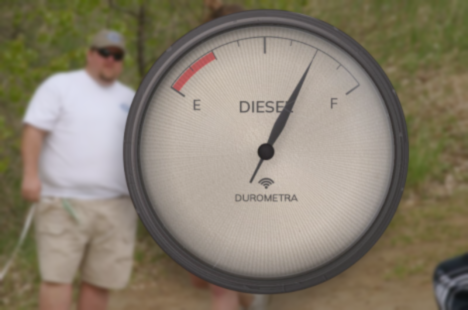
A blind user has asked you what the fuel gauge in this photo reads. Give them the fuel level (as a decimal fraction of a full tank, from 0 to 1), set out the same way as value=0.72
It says value=0.75
